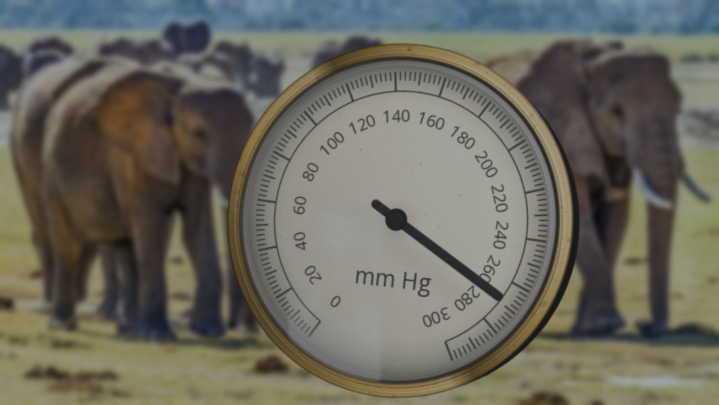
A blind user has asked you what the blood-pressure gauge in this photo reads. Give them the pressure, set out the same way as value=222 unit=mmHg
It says value=268 unit=mmHg
